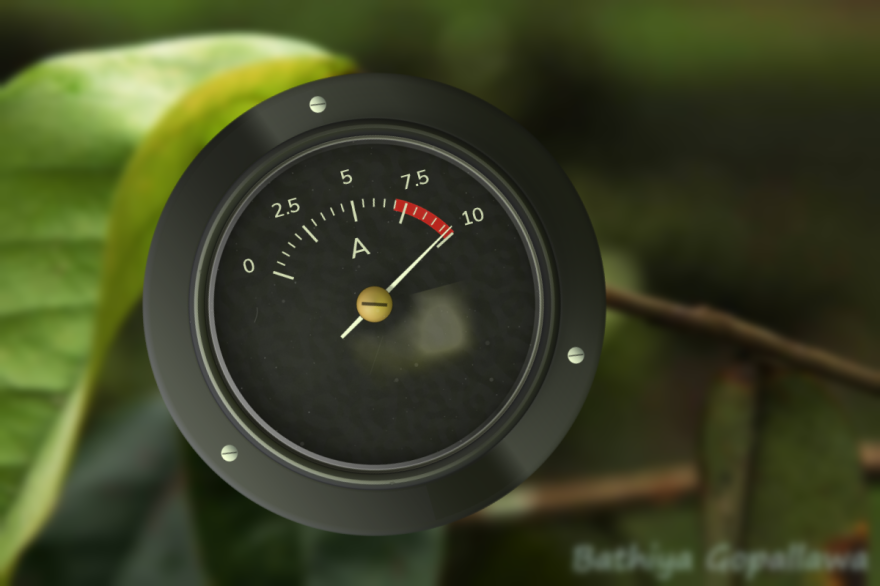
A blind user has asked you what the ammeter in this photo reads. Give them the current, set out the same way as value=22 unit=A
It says value=9.75 unit=A
